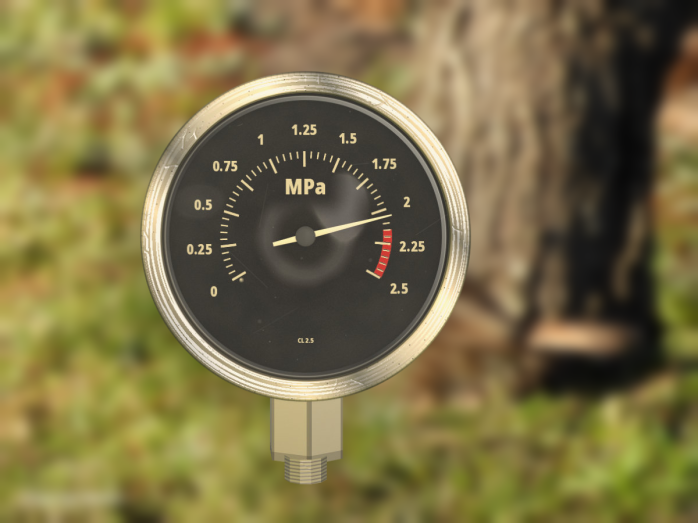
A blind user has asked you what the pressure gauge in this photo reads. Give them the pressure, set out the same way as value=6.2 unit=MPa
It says value=2.05 unit=MPa
